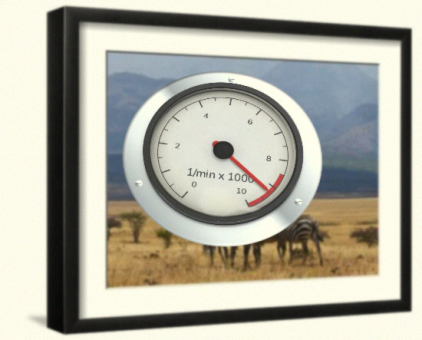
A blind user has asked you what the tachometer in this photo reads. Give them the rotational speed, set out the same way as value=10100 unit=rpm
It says value=9250 unit=rpm
